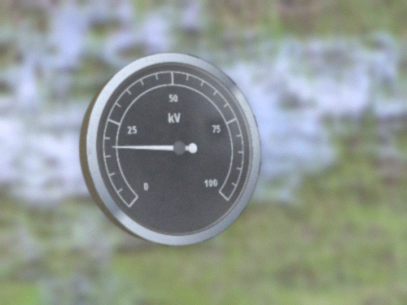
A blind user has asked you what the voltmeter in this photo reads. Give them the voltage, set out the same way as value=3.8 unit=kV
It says value=17.5 unit=kV
